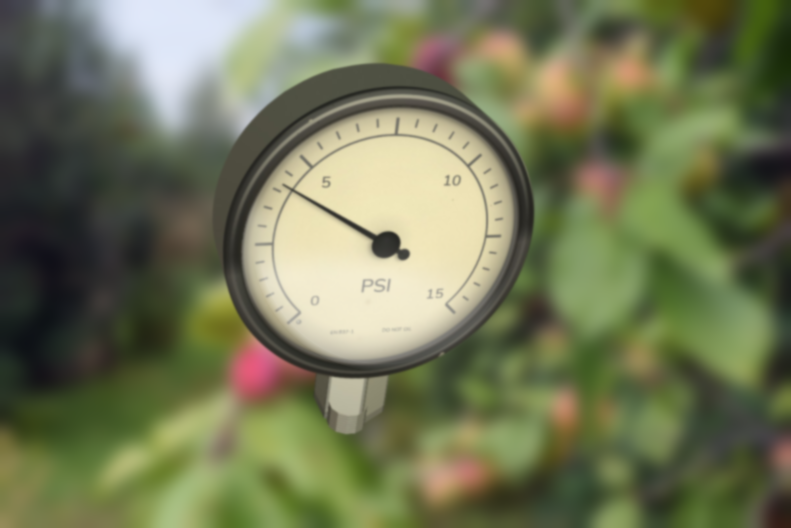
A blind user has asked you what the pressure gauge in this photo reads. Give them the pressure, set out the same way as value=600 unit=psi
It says value=4.25 unit=psi
